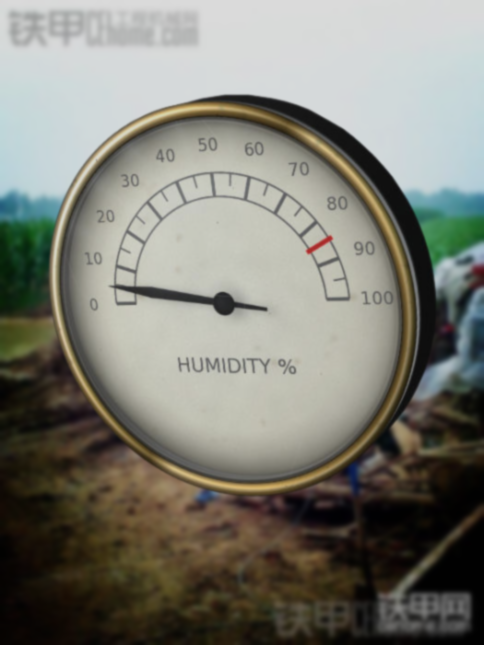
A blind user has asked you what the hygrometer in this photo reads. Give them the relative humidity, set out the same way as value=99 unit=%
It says value=5 unit=%
